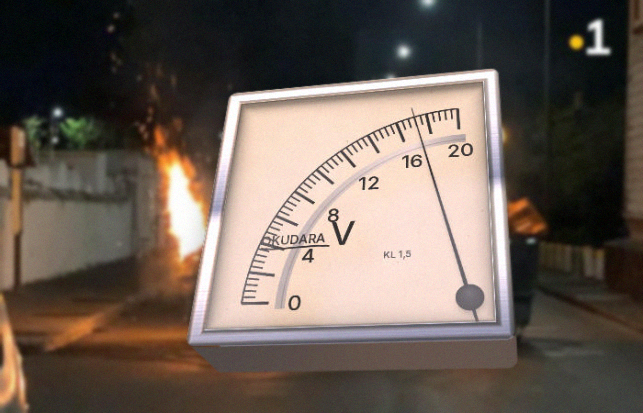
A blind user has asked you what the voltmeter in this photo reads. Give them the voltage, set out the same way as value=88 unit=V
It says value=17.2 unit=V
